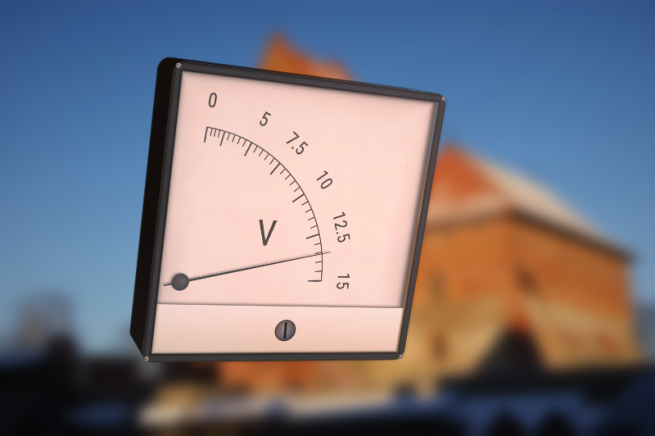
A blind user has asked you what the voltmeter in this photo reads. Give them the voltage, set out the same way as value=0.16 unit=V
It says value=13.5 unit=V
